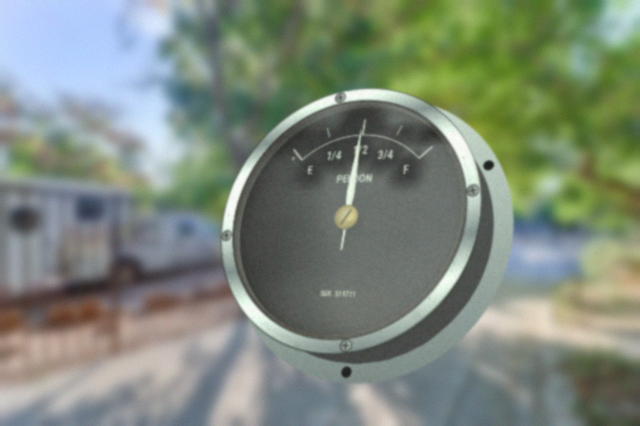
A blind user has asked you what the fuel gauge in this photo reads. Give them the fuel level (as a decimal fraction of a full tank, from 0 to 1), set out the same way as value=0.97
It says value=0.5
